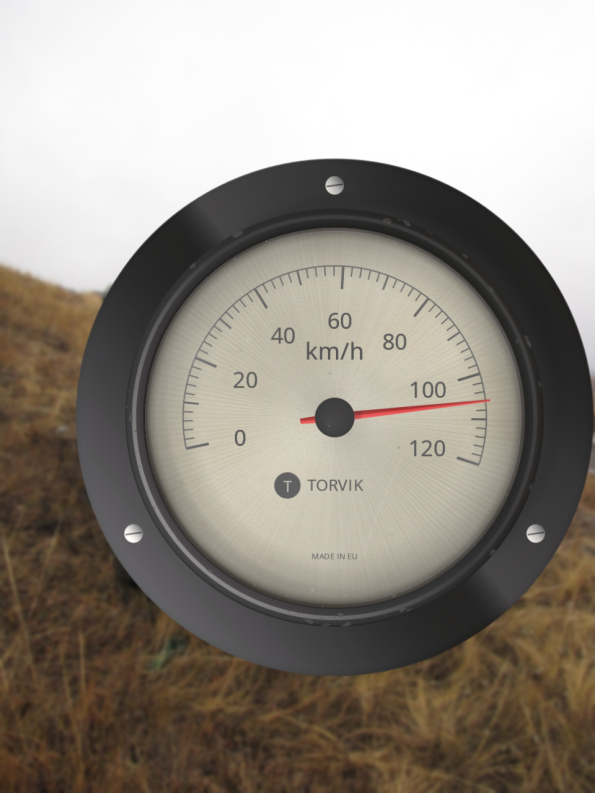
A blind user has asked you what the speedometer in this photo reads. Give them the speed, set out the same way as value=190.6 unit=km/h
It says value=106 unit=km/h
